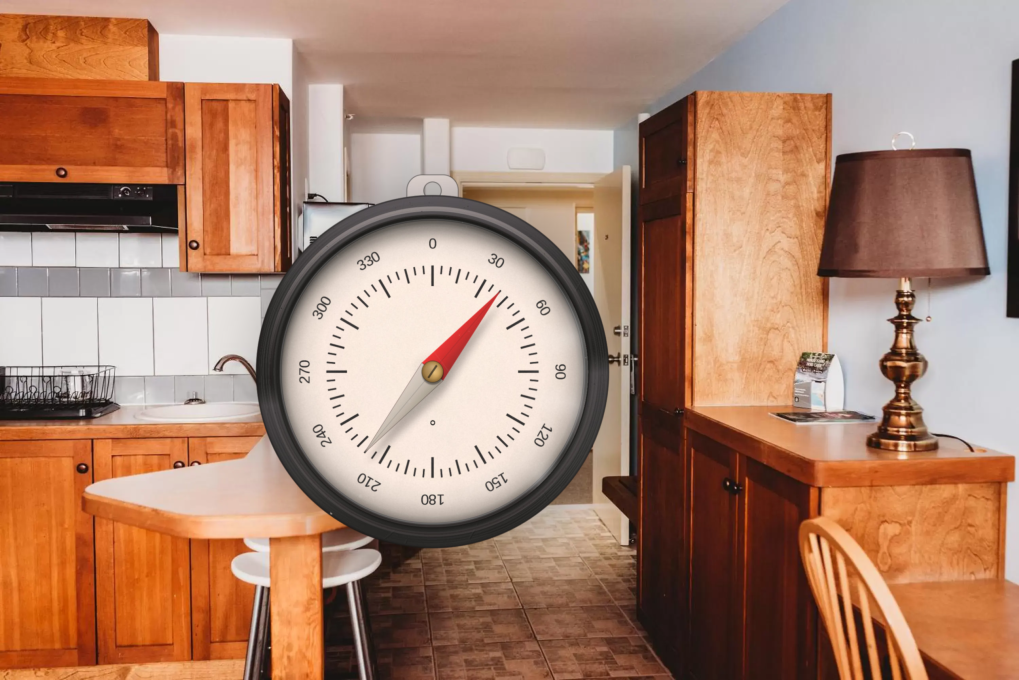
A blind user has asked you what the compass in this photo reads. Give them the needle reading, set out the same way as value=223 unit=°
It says value=40 unit=°
